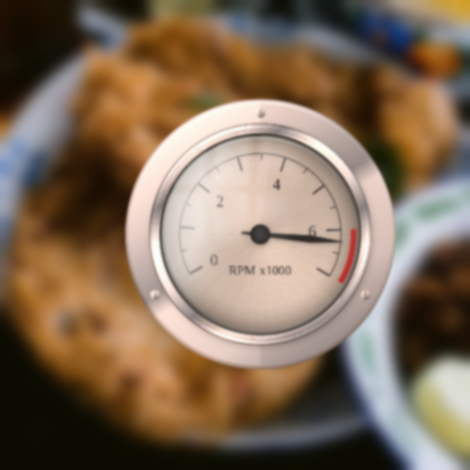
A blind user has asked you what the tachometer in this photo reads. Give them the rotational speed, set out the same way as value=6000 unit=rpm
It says value=6250 unit=rpm
